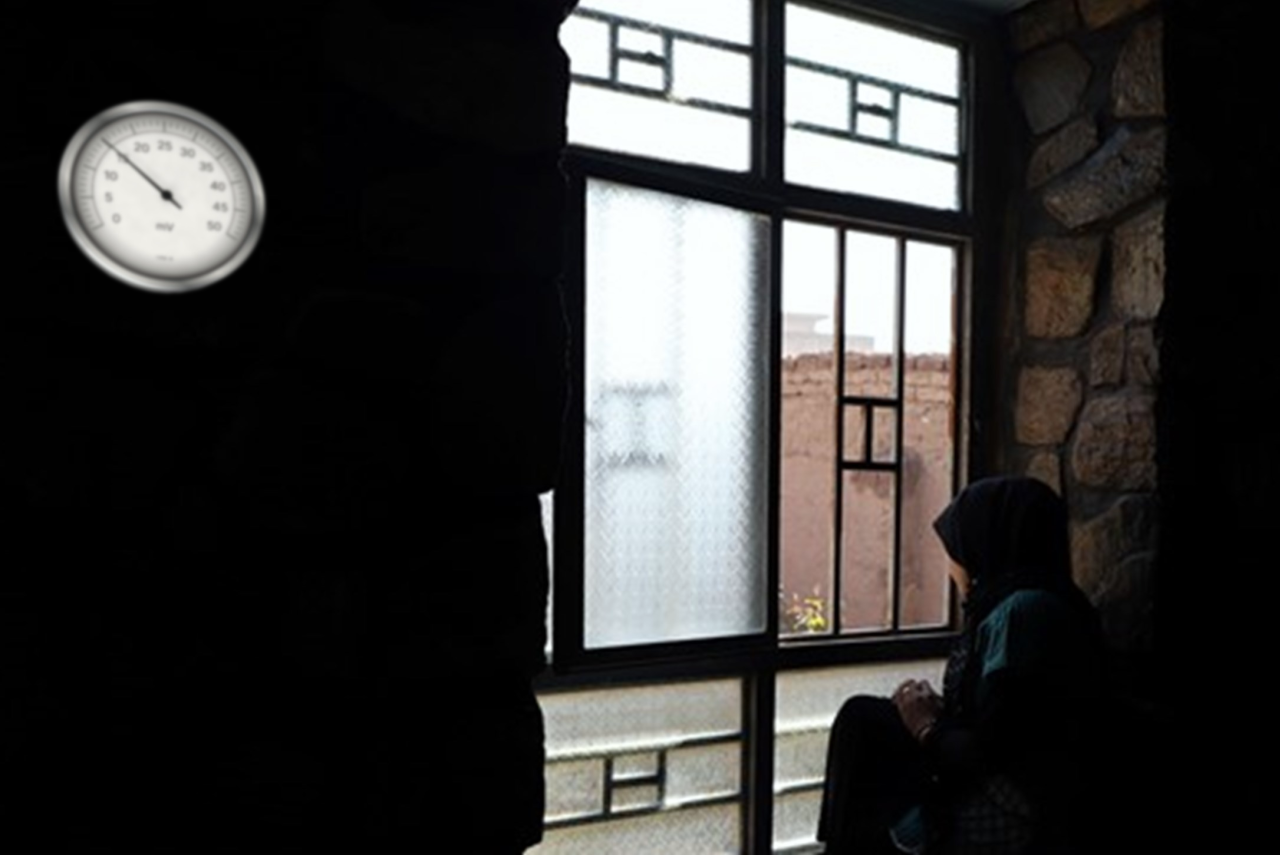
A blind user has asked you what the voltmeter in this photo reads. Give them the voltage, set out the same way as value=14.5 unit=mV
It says value=15 unit=mV
